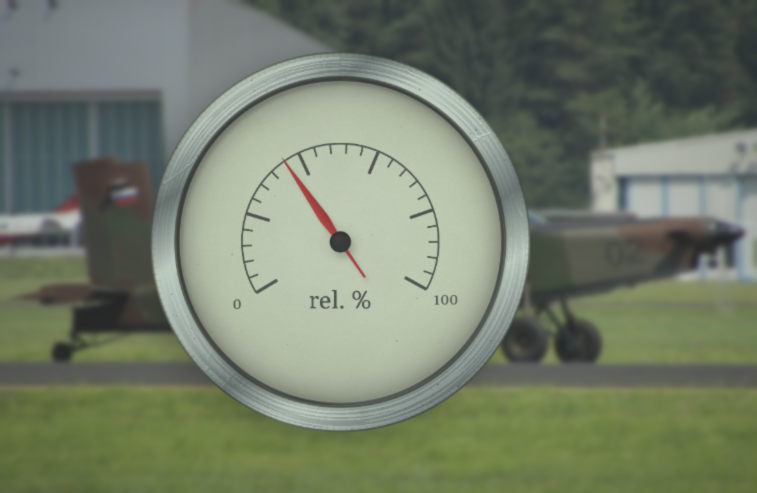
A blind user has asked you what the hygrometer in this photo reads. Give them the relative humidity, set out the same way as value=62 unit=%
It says value=36 unit=%
